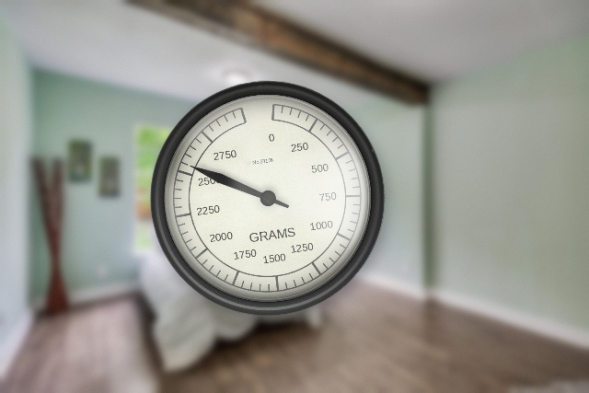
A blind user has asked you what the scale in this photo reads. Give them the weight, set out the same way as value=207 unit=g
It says value=2550 unit=g
